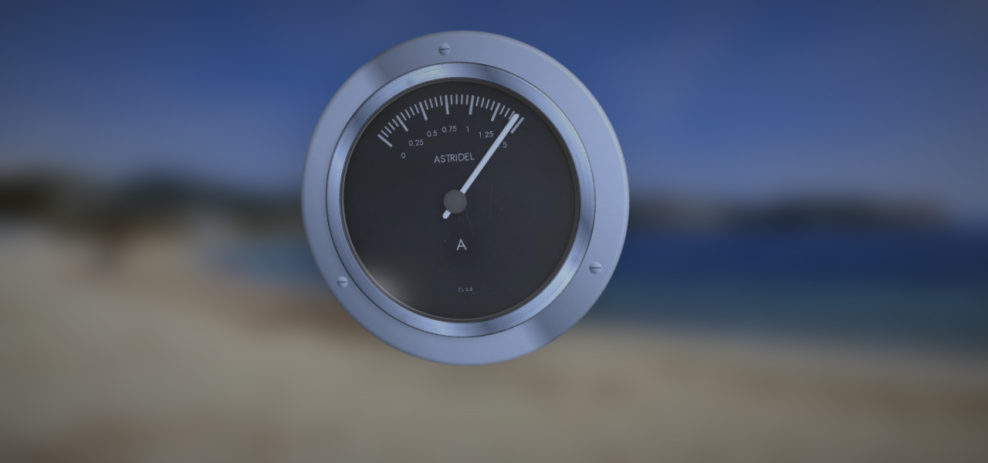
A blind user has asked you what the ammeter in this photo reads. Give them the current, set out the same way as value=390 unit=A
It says value=1.45 unit=A
